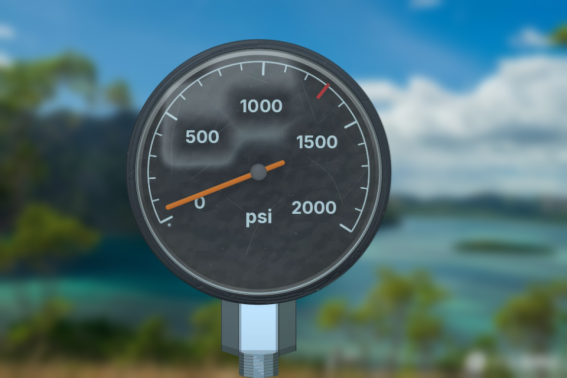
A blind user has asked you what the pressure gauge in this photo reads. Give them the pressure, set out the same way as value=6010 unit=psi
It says value=50 unit=psi
